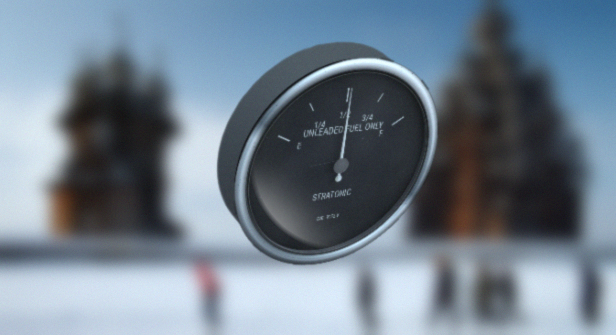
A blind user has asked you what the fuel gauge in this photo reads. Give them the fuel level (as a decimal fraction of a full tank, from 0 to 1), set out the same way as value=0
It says value=0.5
